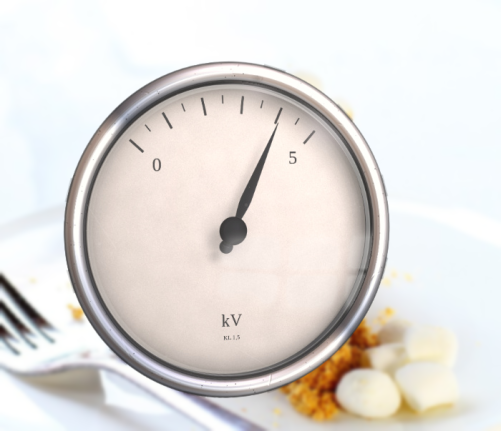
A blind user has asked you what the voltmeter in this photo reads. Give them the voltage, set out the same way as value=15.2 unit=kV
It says value=4 unit=kV
